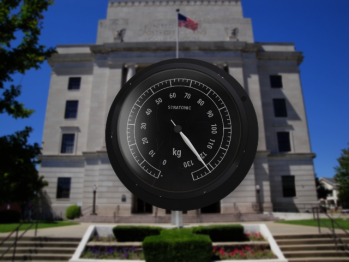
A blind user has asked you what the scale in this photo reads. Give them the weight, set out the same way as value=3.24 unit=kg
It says value=122 unit=kg
